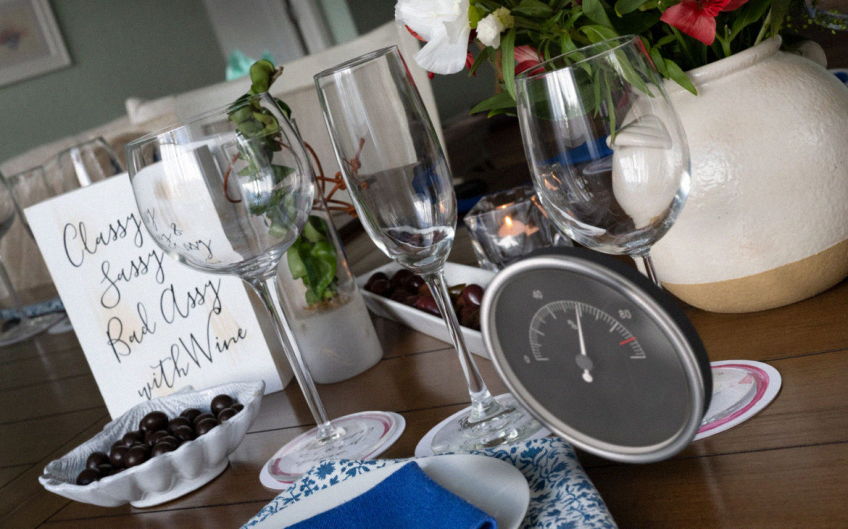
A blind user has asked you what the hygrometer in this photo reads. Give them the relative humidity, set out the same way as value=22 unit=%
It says value=60 unit=%
